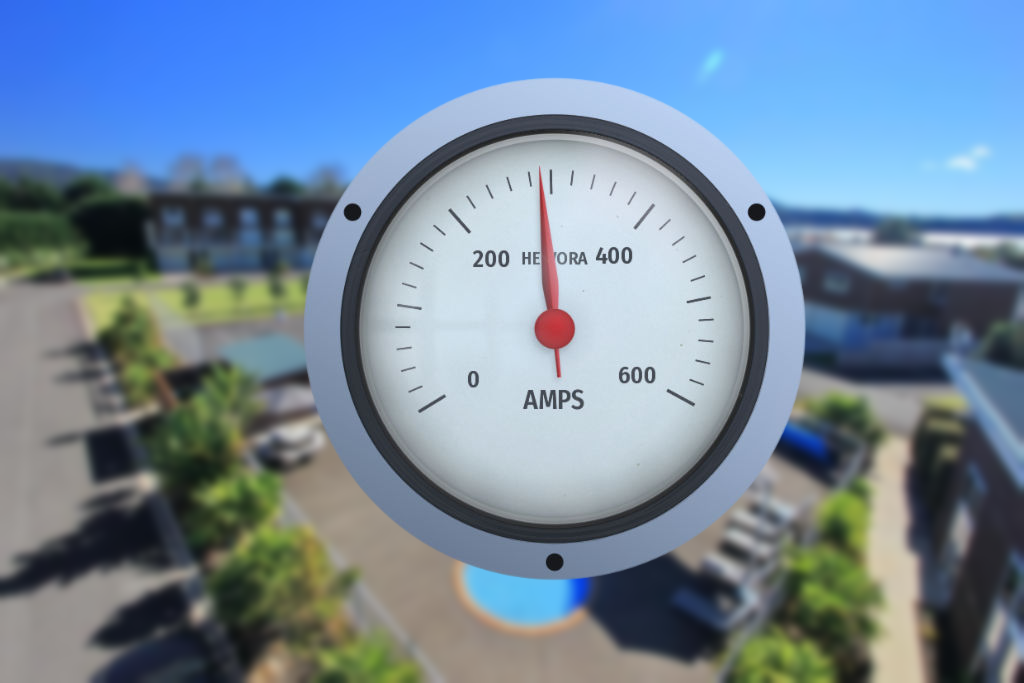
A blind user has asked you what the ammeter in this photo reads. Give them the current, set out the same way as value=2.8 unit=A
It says value=290 unit=A
